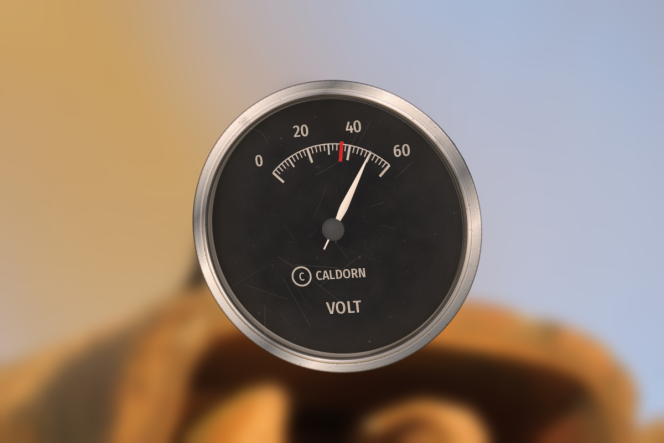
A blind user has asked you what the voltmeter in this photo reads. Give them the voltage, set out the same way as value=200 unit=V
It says value=50 unit=V
